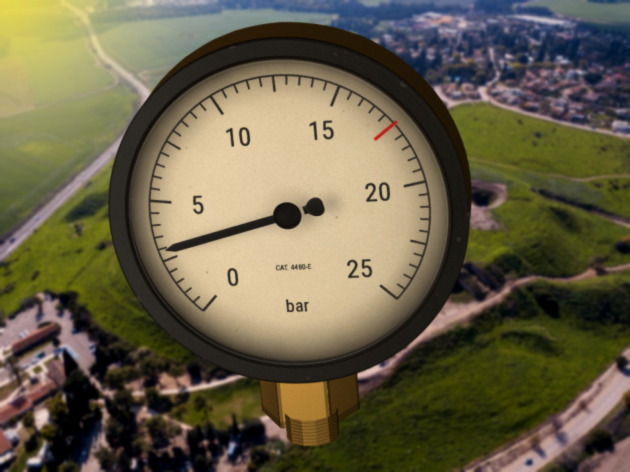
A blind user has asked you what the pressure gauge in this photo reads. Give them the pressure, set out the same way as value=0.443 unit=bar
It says value=3 unit=bar
